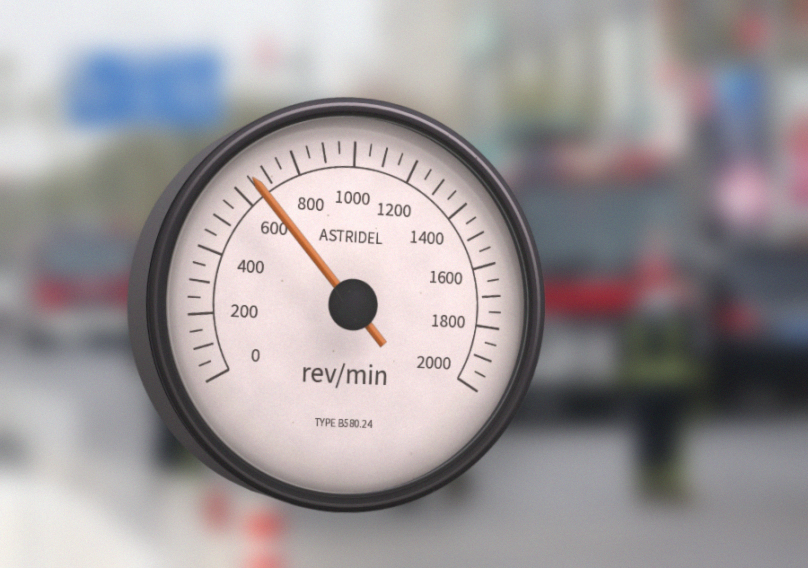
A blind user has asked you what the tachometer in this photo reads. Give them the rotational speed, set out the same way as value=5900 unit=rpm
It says value=650 unit=rpm
